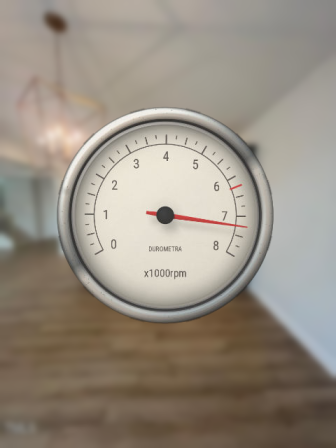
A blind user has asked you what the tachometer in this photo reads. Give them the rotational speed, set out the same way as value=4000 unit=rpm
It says value=7250 unit=rpm
